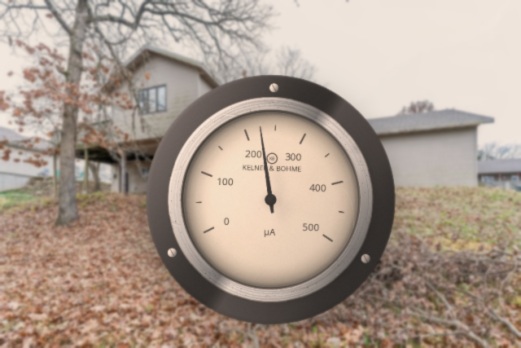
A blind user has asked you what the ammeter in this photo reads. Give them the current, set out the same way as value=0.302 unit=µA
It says value=225 unit=µA
